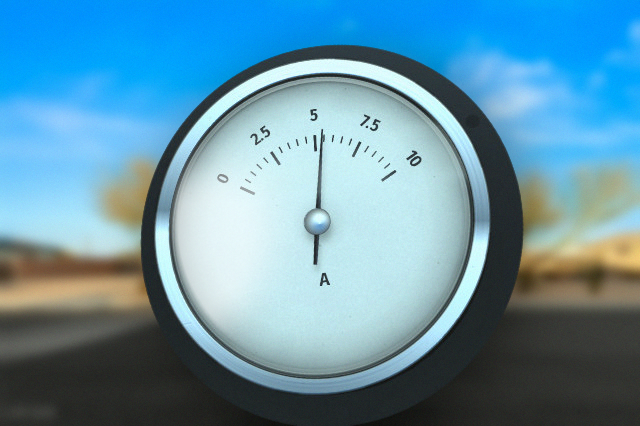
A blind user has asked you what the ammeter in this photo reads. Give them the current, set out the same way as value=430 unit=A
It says value=5.5 unit=A
